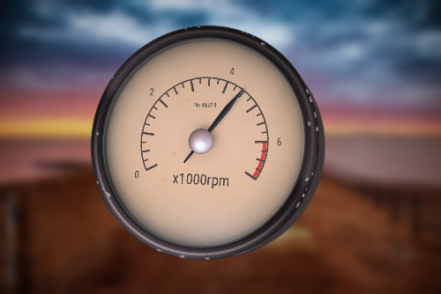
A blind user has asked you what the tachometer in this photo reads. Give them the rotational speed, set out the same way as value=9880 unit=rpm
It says value=4500 unit=rpm
